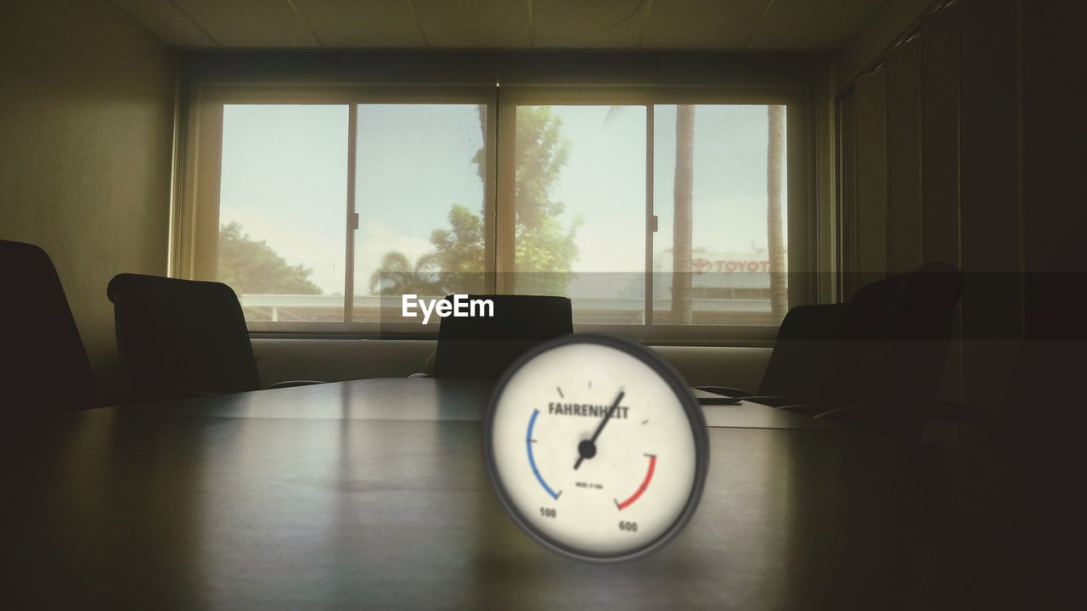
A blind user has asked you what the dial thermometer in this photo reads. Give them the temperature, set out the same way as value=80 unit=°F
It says value=400 unit=°F
